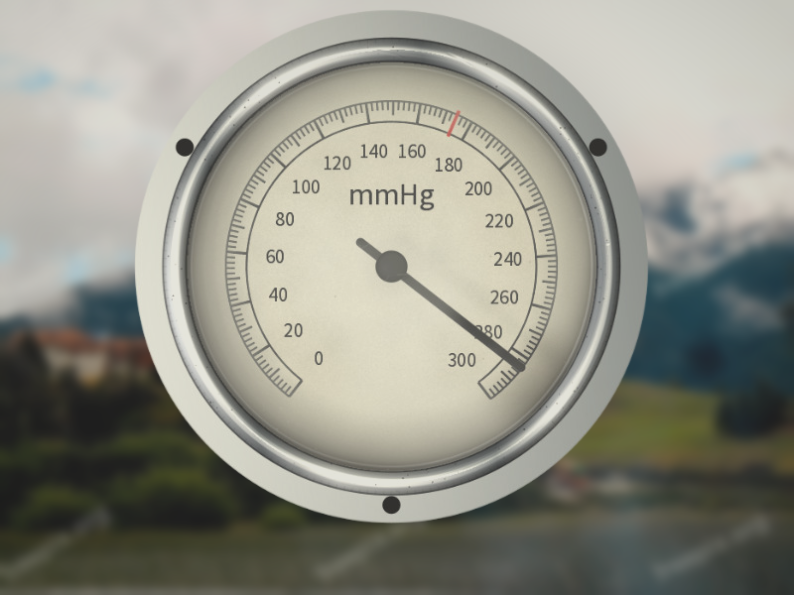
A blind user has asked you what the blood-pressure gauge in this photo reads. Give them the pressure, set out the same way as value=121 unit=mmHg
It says value=284 unit=mmHg
